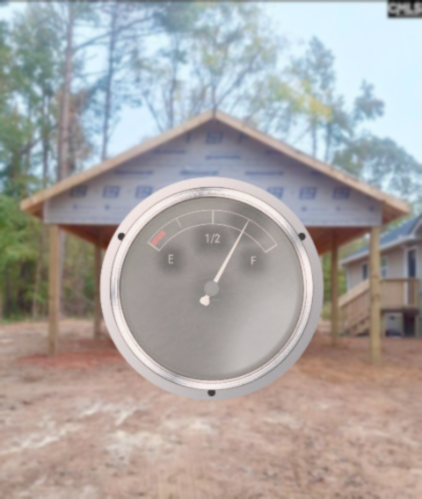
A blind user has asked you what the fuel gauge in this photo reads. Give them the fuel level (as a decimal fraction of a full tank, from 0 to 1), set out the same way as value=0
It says value=0.75
